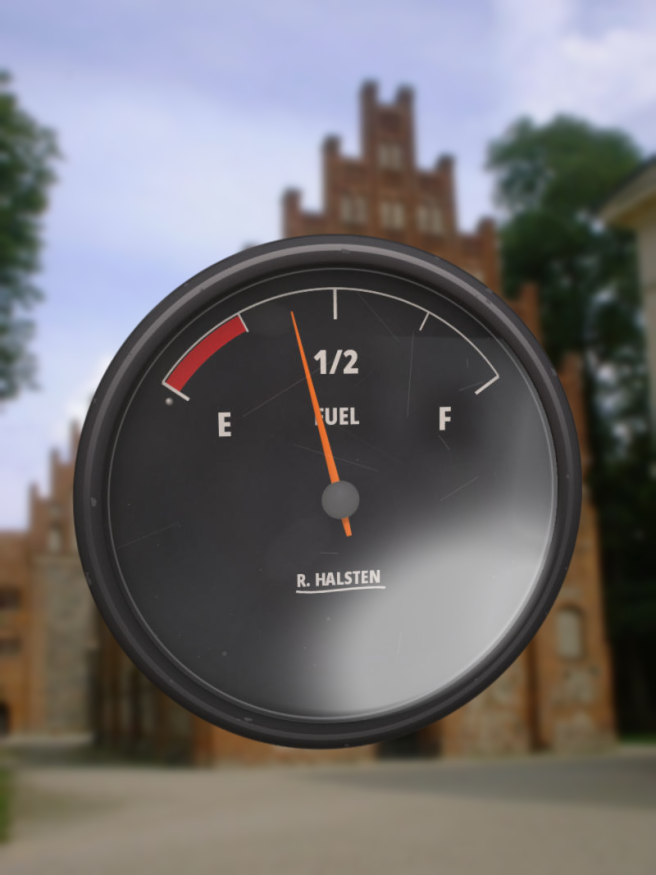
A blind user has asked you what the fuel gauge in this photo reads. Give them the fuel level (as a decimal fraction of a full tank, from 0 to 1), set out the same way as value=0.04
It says value=0.375
